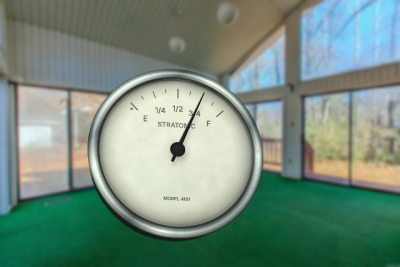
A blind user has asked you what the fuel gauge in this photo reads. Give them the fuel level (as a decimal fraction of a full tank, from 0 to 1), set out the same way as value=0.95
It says value=0.75
